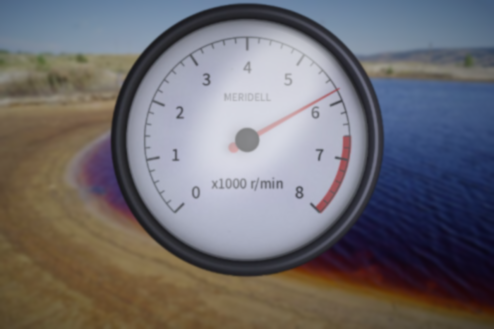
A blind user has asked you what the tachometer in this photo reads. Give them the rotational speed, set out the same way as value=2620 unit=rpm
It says value=5800 unit=rpm
